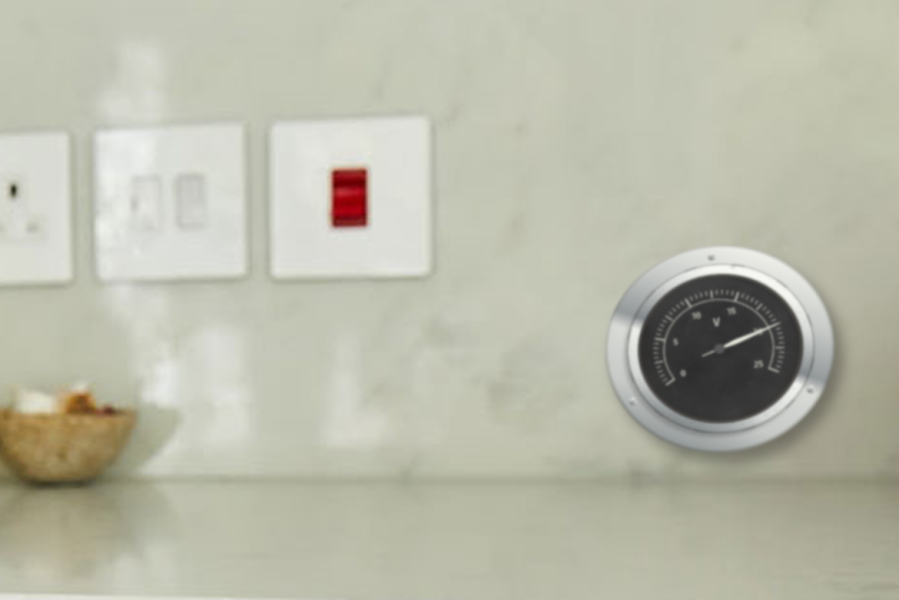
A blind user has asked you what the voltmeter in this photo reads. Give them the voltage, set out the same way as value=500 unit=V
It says value=20 unit=V
